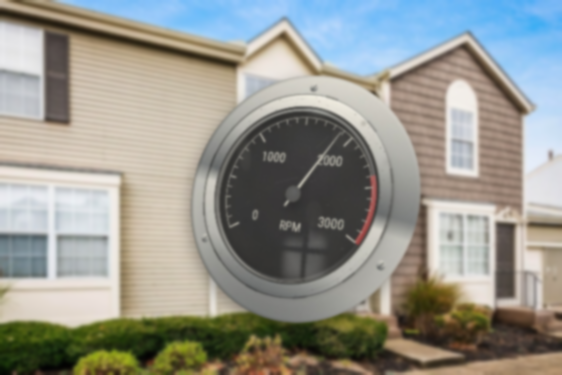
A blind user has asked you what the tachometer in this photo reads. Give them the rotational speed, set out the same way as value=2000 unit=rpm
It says value=1900 unit=rpm
